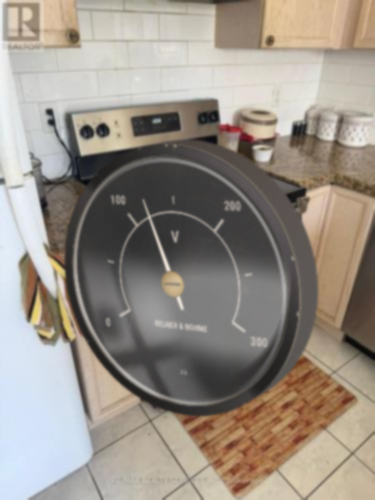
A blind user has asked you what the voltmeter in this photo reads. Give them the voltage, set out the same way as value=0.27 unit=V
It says value=125 unit=V
